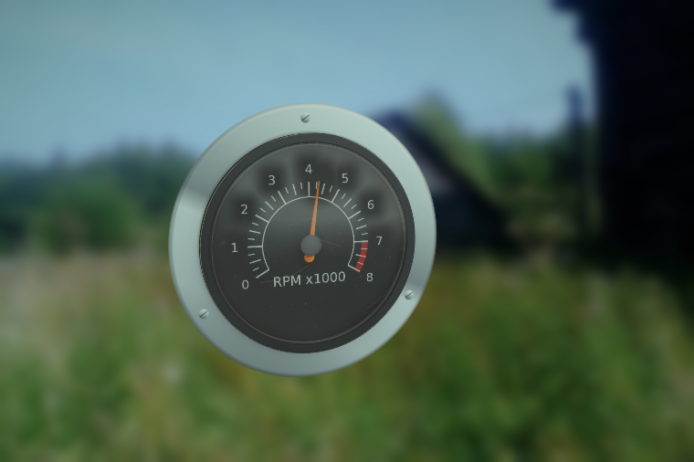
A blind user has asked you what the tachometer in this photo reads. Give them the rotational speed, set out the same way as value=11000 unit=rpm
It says value=4250 unit=rpm
